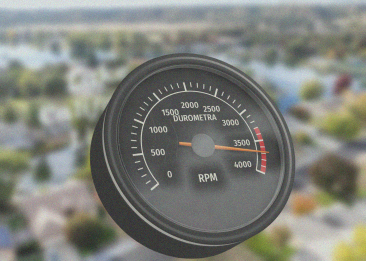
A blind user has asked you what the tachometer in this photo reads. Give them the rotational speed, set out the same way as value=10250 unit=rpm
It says value=3700 unit=rpm
